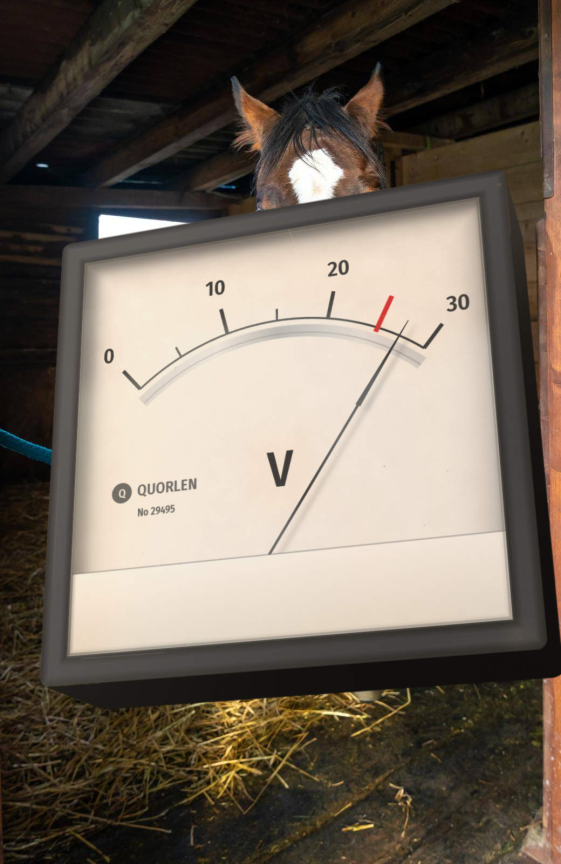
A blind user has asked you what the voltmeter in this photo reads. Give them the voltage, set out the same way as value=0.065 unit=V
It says value=27.5 unit=V
